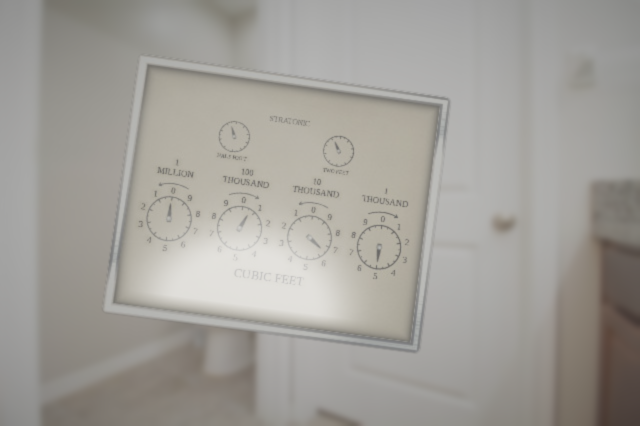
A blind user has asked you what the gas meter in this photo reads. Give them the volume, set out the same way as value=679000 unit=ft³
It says value=6500 unit=ft³
